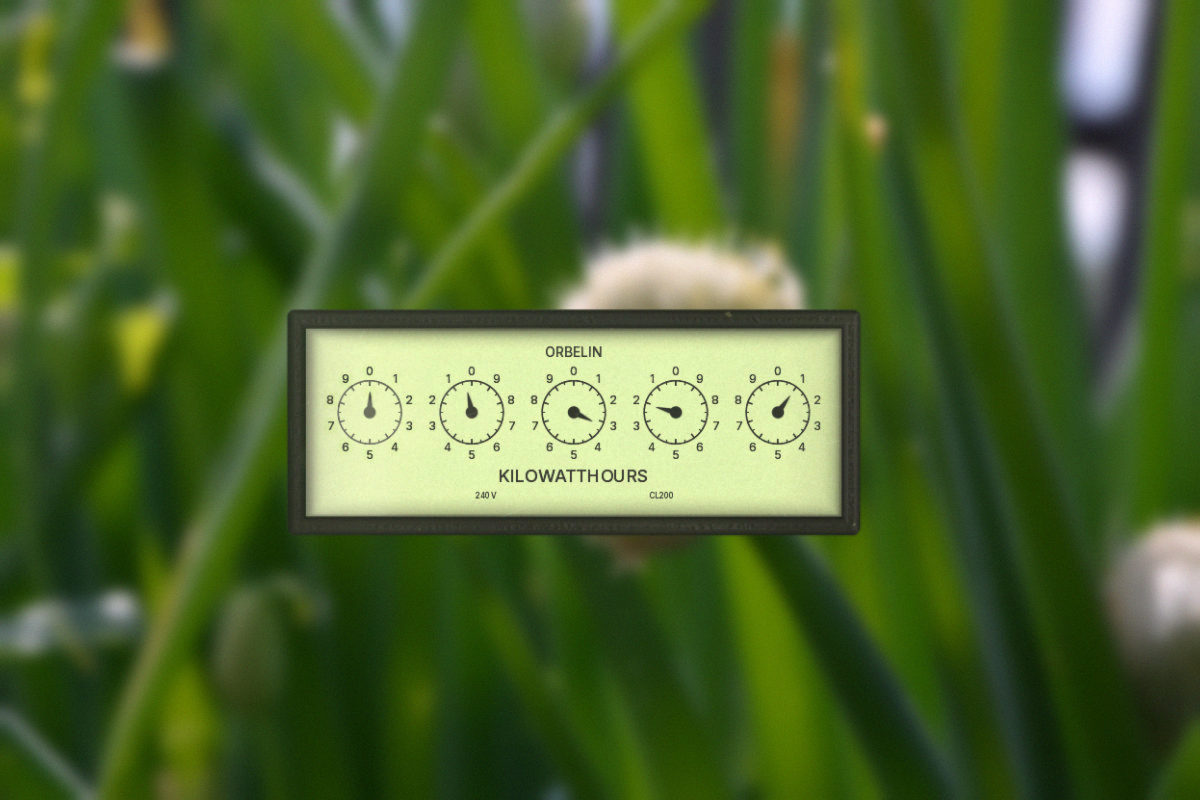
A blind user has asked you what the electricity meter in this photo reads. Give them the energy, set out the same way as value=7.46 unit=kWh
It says value=321 unit=kWh
